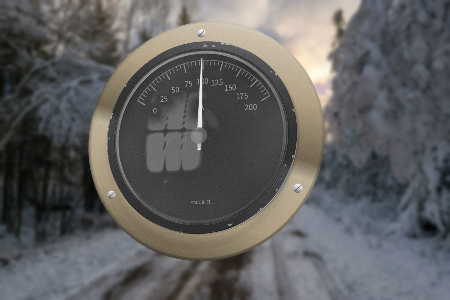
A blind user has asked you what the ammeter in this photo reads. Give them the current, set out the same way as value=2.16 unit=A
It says value=100 unit=A
